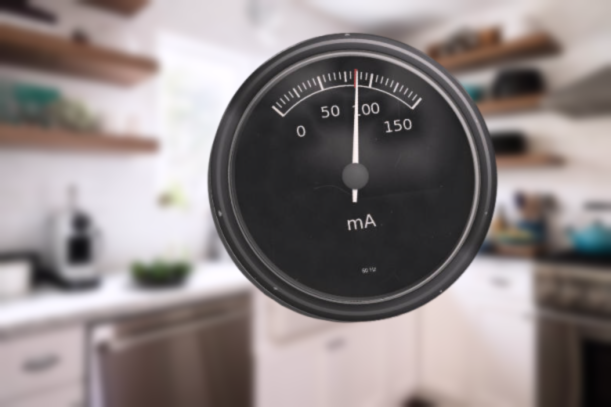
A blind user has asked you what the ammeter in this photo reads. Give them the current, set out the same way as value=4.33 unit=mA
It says value=85 unit=mA
